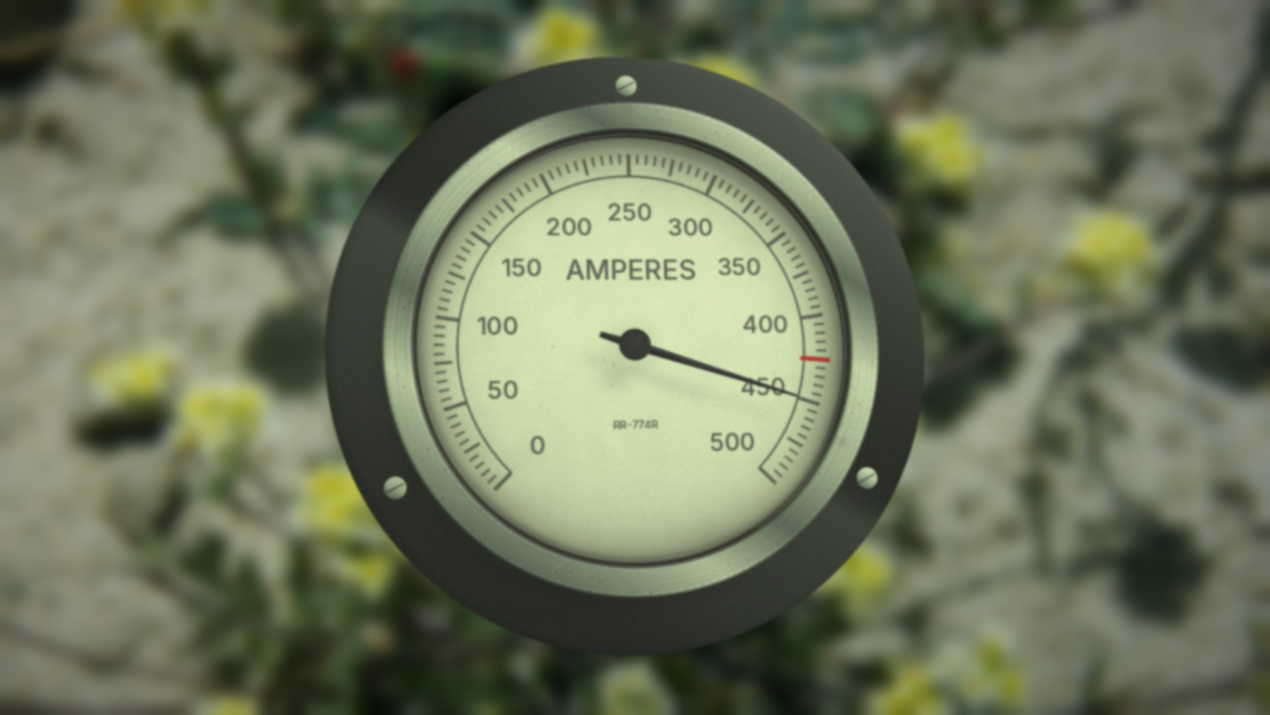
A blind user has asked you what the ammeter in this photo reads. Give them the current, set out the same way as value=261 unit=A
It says value=450 unit=A
